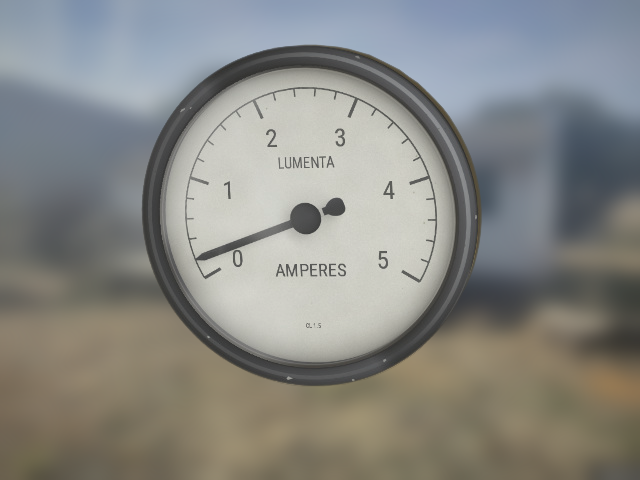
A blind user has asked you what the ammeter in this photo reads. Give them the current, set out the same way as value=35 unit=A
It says value=0.2 unit=A
